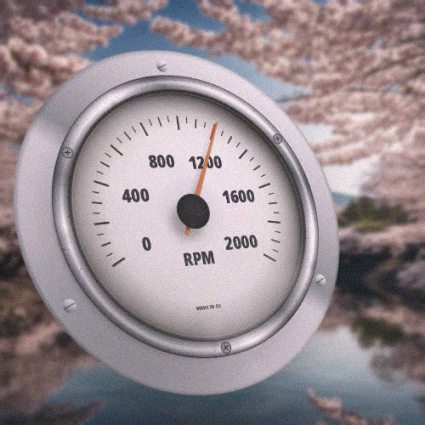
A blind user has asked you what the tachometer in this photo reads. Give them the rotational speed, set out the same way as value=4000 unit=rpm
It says value=1200 unit=rpm
